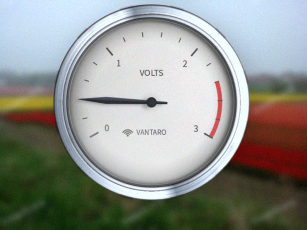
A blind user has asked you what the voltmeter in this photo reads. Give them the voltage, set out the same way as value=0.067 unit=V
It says value=0.4 unit=V
